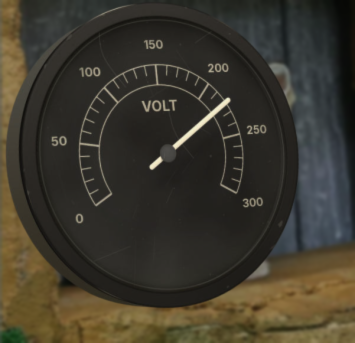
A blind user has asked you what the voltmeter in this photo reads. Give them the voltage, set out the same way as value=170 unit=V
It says value=220 unit=V
